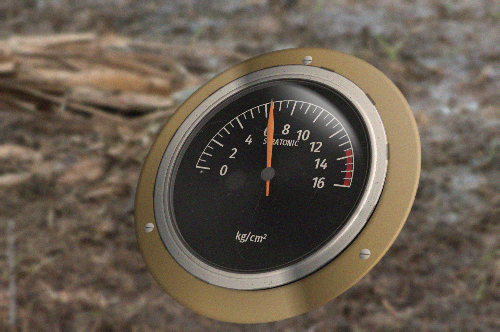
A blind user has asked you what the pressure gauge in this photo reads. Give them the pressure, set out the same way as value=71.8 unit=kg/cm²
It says value=6.5 unit=kg/cm²
